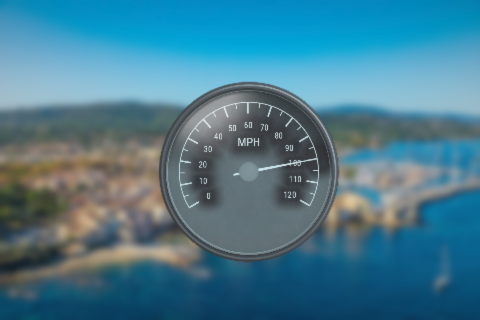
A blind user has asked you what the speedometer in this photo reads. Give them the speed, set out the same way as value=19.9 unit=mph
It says value=100 unit=mph
